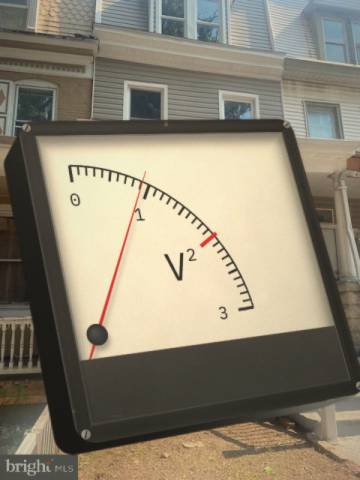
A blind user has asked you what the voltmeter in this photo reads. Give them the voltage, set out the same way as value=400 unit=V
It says value=0.9 unit=V
